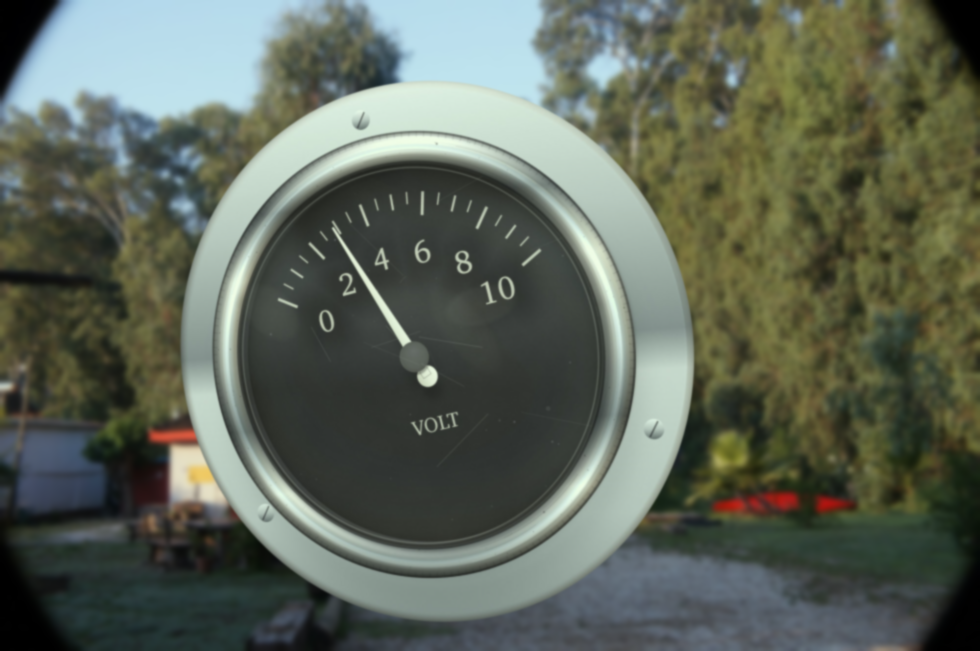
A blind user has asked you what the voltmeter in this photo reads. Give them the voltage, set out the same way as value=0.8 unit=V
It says value=3 unit=V
